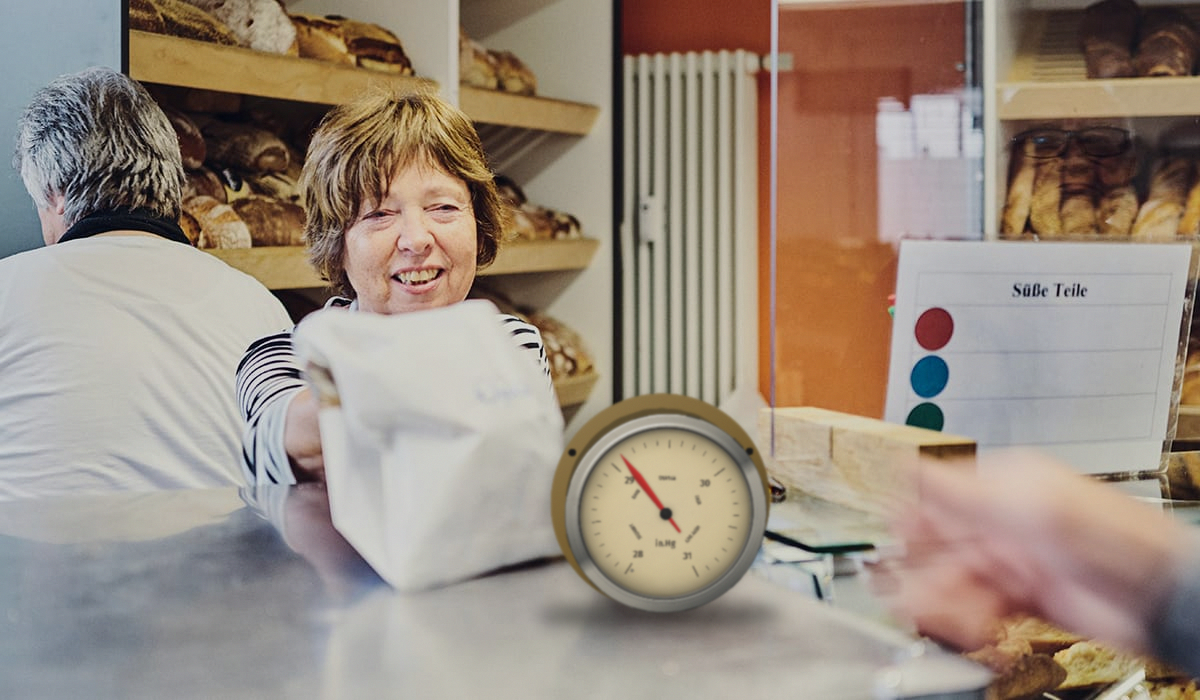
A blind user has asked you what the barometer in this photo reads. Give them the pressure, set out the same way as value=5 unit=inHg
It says value=29.1 unit=inHg
